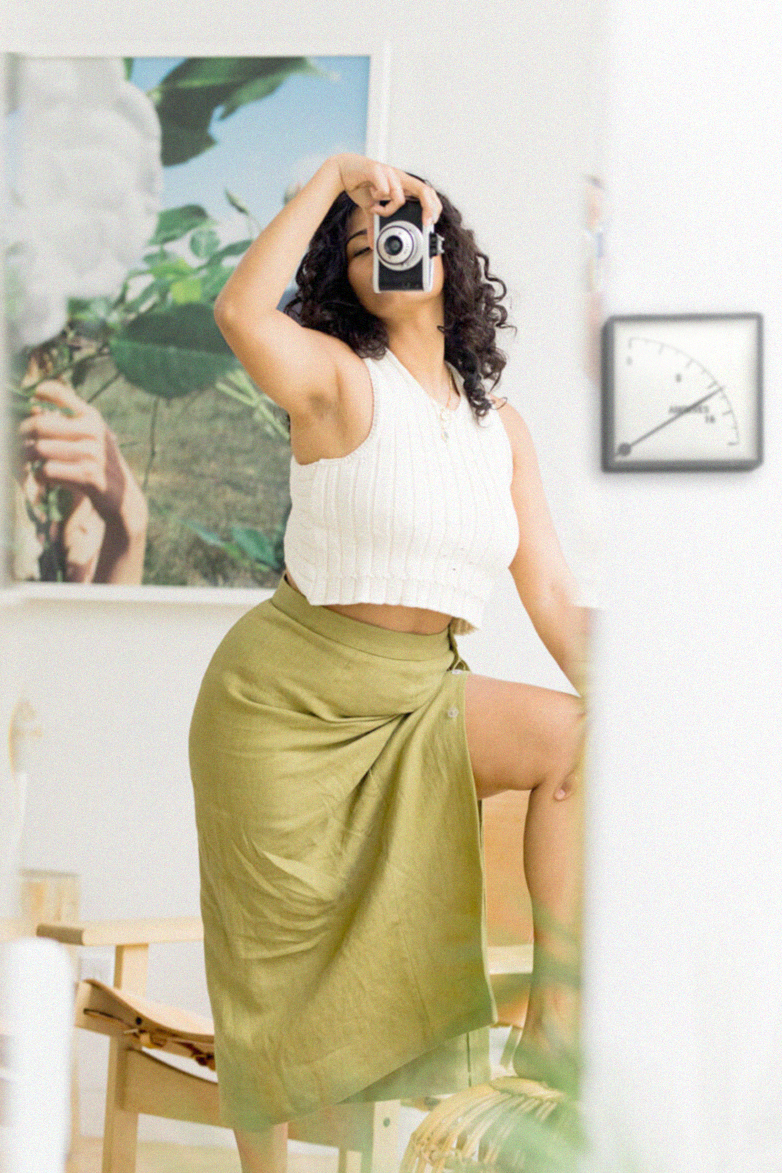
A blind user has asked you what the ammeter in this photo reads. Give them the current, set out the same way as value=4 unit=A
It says value=13 unit=A
